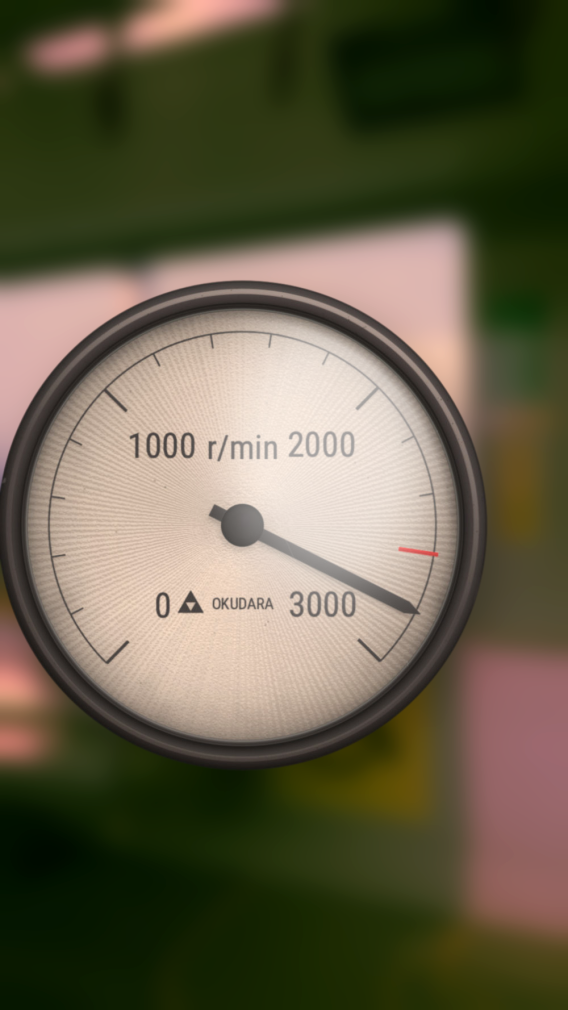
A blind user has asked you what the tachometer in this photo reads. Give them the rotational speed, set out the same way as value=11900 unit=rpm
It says value=2800 unit=rpm
